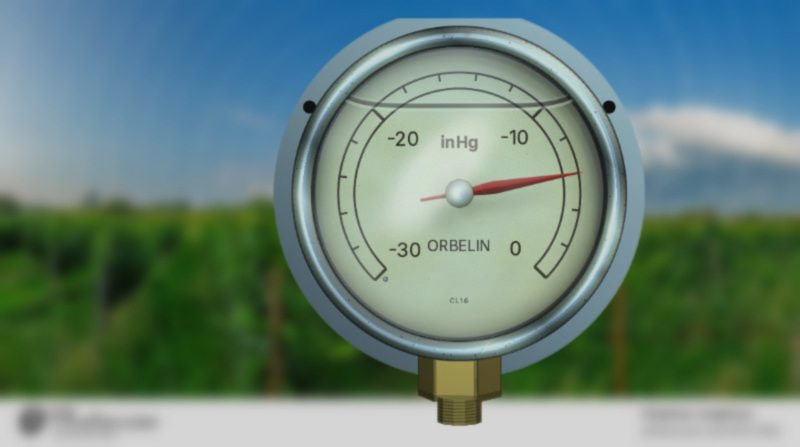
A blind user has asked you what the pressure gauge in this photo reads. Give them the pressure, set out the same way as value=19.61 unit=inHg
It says value=-6 unit=inHg
